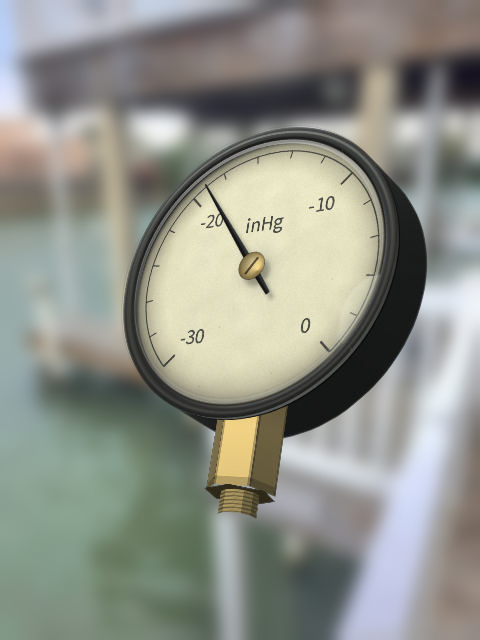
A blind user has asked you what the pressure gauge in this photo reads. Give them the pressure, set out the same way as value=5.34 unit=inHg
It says value=-19 unit=inHg
